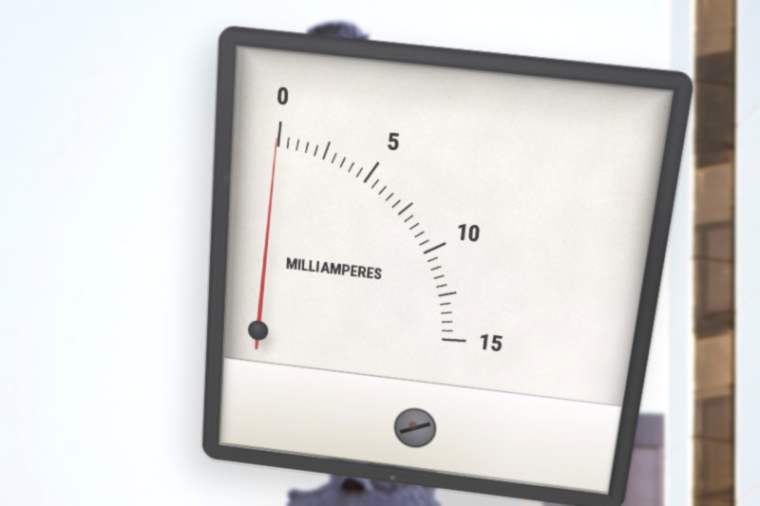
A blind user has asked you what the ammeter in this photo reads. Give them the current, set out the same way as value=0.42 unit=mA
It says value=0 unit=mA
